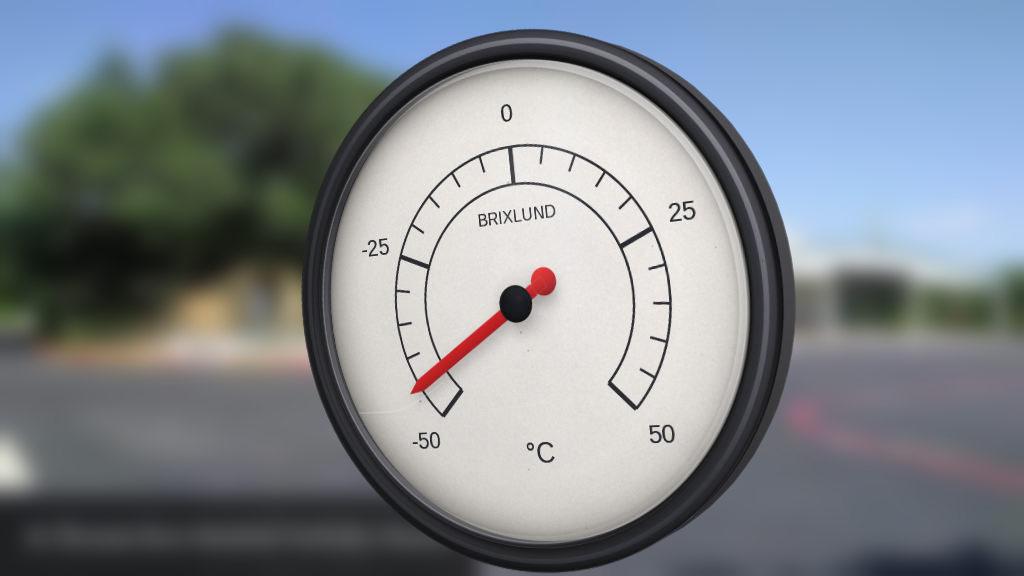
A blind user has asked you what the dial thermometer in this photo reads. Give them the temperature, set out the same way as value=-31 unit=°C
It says value=-45 unit=°C
